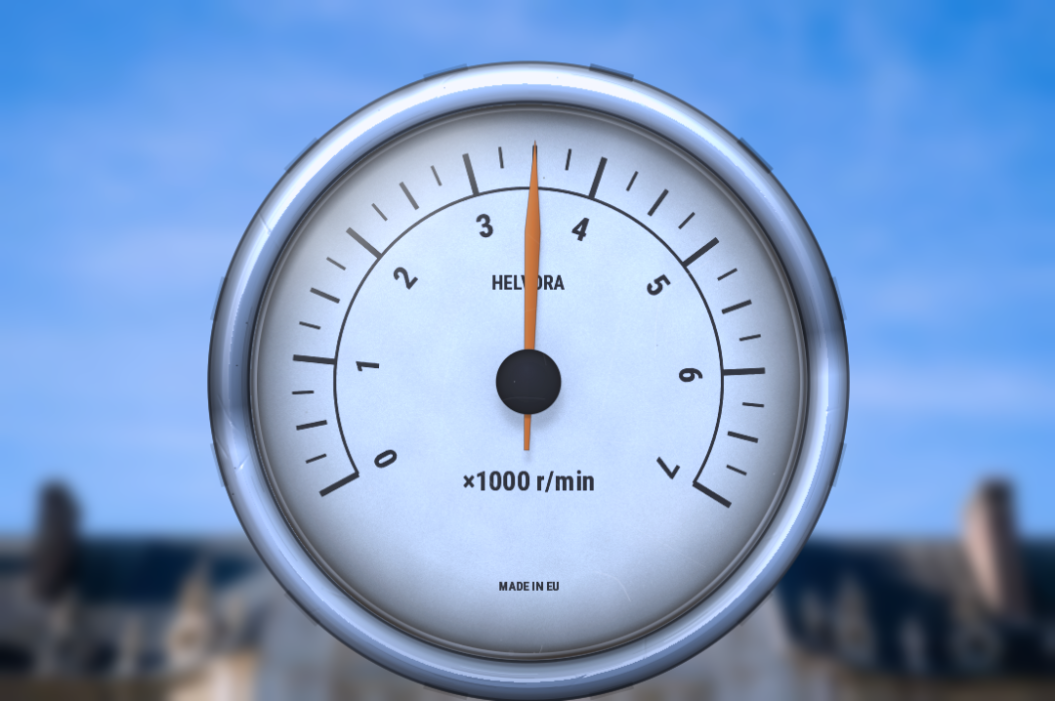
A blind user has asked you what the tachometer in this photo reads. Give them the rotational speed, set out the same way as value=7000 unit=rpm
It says value=3500 unit=rpm
